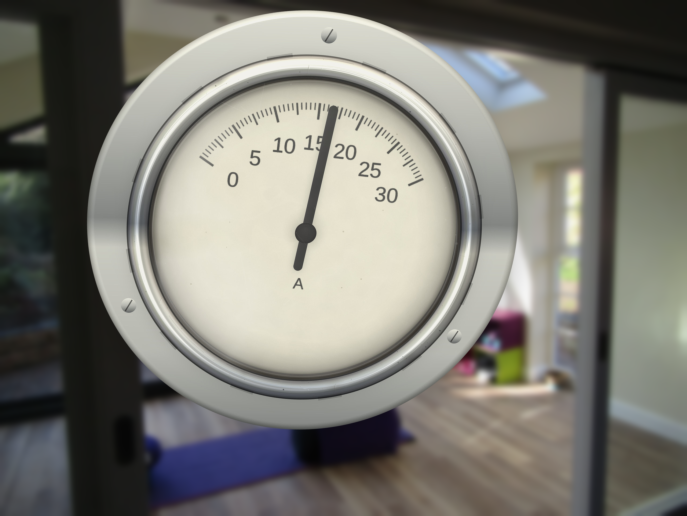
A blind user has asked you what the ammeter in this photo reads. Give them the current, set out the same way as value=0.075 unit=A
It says value=16.5 unit=A
